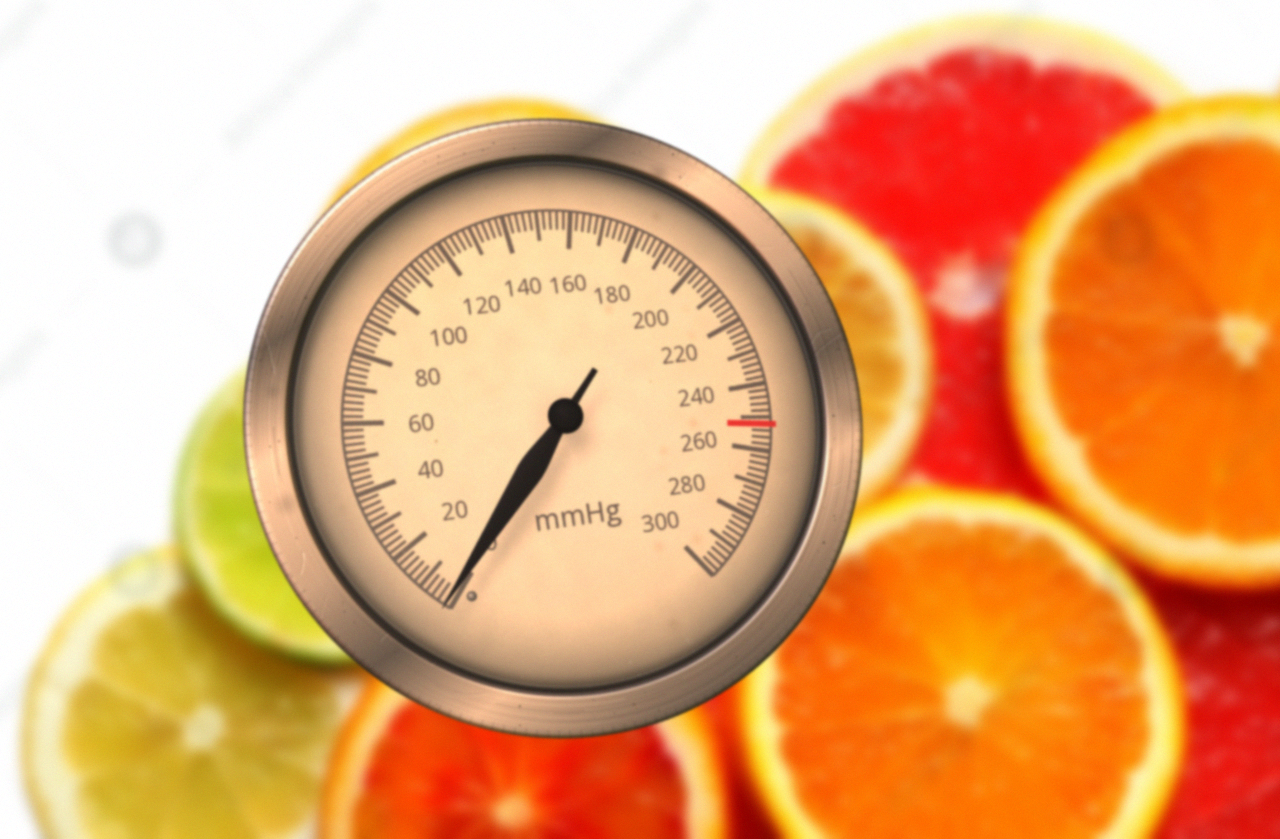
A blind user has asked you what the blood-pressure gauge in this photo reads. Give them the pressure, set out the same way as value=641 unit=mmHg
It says value=2 unit=mmHg
